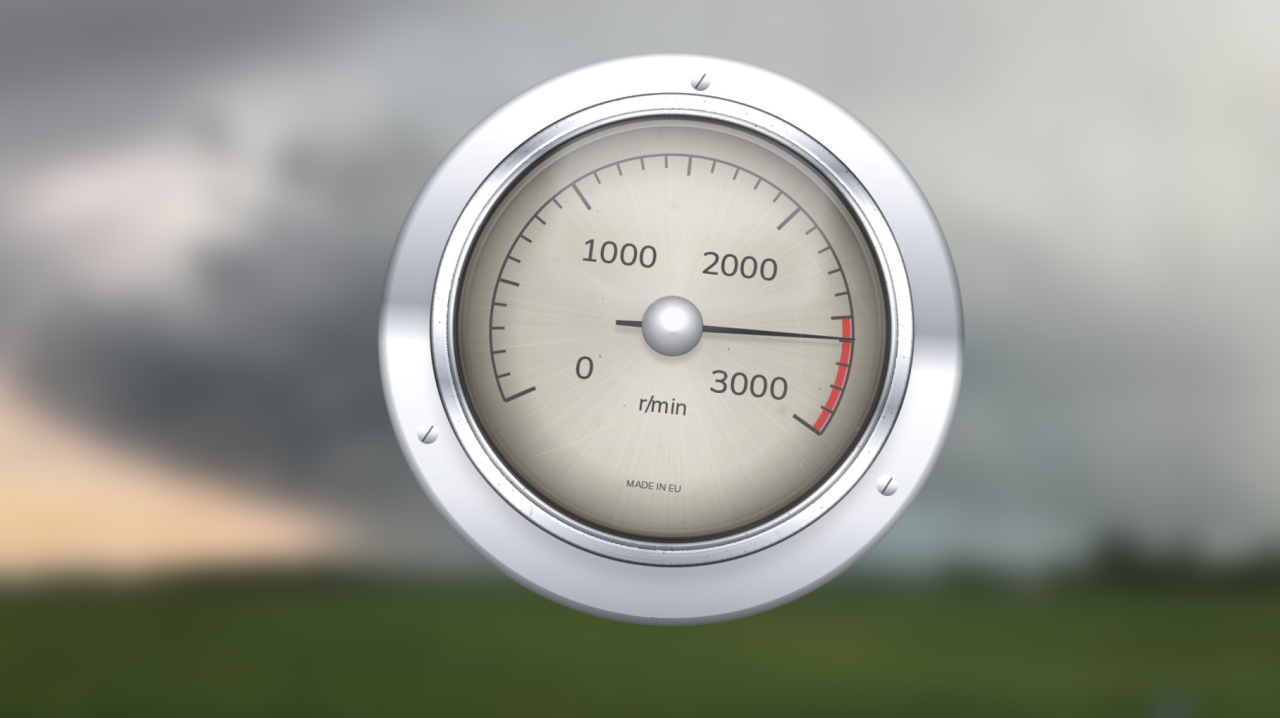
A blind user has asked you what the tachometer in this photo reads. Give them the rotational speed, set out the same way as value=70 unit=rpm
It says value=2600 unit=rpm
